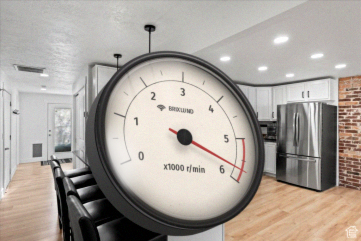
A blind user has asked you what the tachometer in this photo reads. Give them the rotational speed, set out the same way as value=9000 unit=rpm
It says value=5750 unit=rpm
